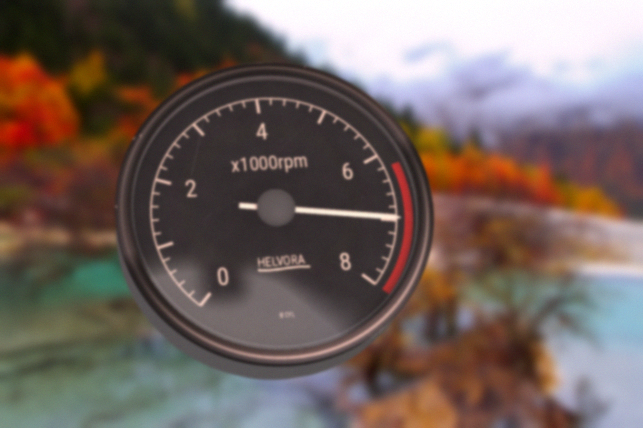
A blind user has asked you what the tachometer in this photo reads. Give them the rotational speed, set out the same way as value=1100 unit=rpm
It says value=7000 unit=rpm
